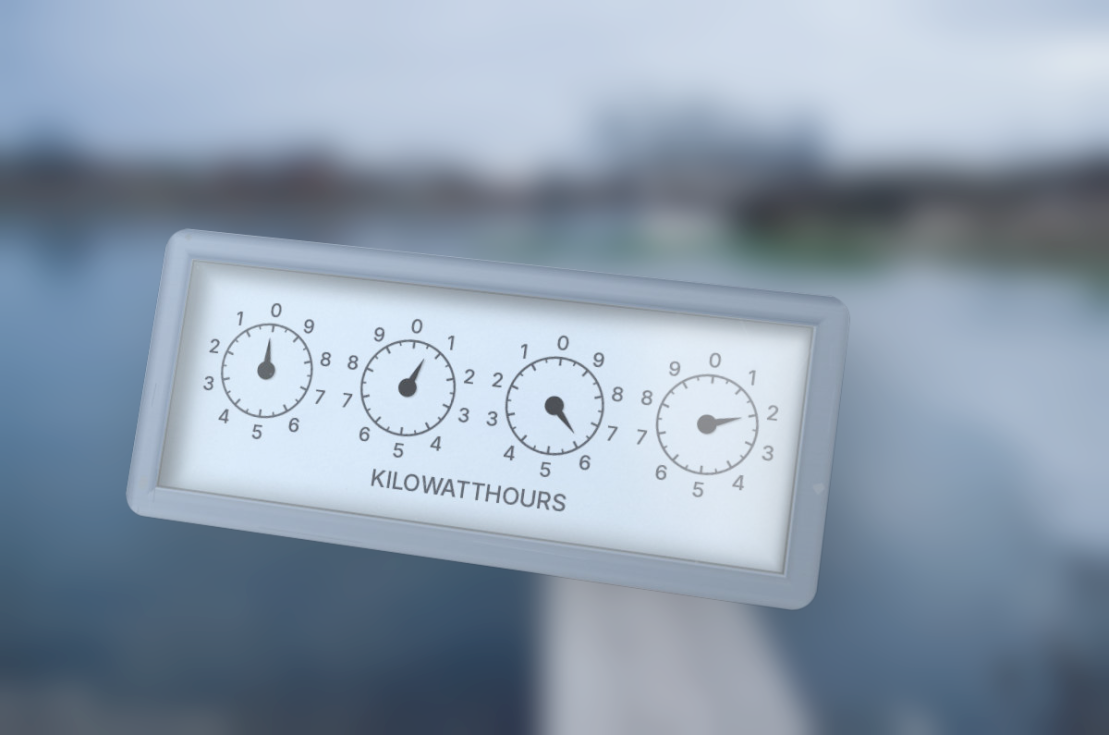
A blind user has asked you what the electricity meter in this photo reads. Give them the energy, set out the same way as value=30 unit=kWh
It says value=62 unit=kWh
